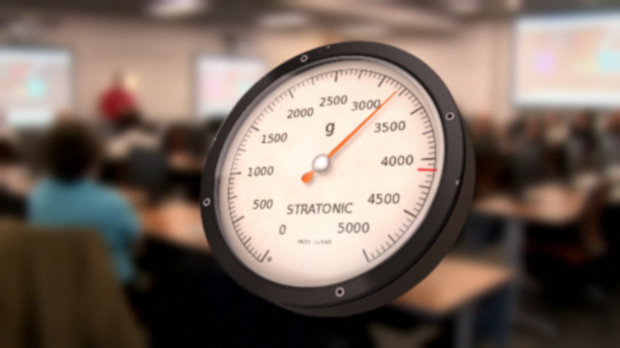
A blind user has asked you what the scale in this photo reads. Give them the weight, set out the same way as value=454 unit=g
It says value=3250 unit=g
